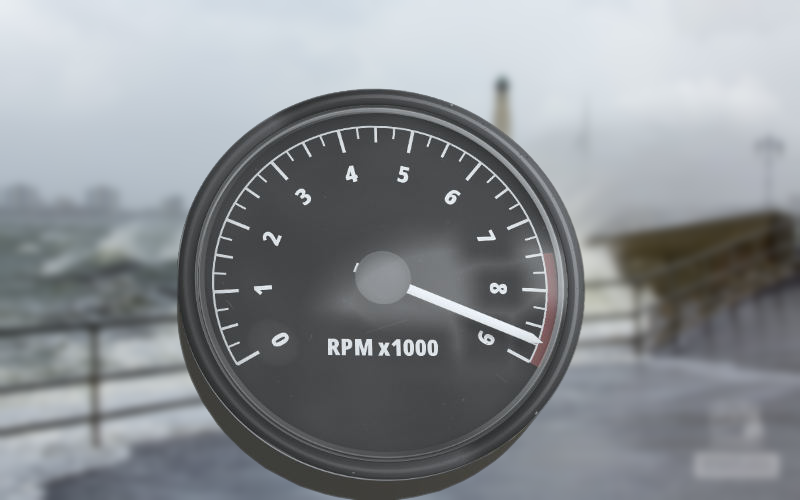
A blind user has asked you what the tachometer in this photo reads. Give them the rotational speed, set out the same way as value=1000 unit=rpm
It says value=8750 unit=rpm
